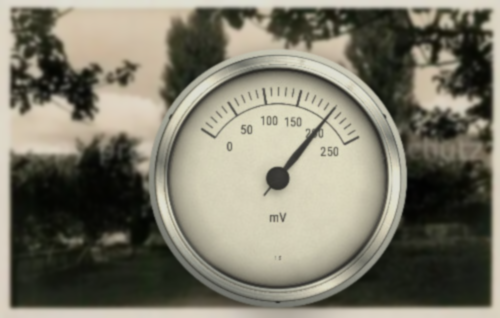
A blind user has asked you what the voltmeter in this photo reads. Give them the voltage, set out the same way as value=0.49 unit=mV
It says value=200 unit=mV
